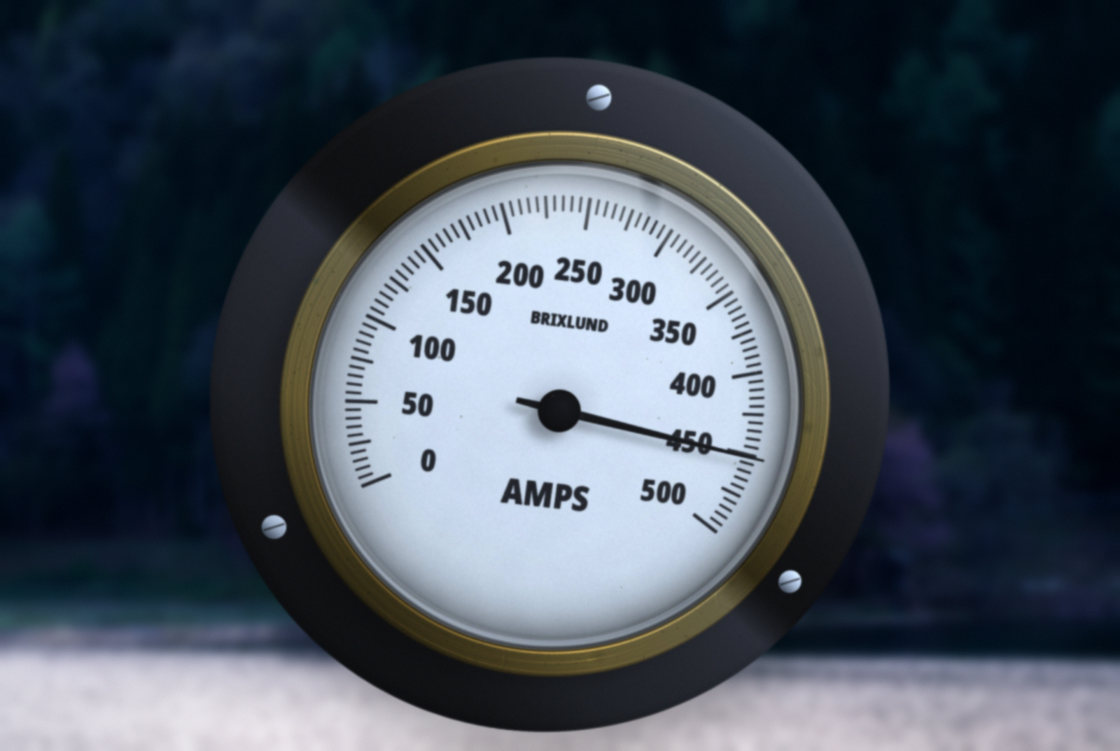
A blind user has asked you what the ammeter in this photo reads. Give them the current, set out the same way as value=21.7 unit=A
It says value=450 unit=A
